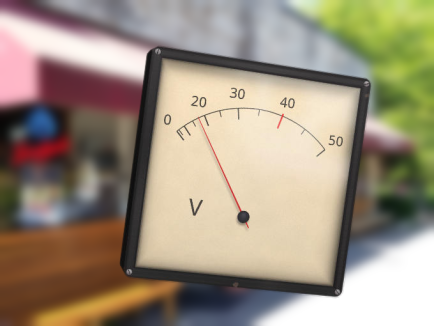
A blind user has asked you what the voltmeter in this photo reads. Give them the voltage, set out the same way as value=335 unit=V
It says value=17.5 unit=V
